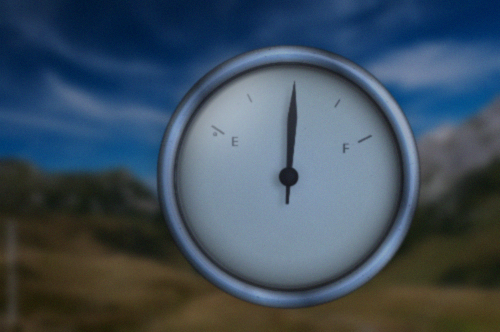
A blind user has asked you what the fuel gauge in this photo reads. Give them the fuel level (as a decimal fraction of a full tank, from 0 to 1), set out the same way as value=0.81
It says value=0.5
